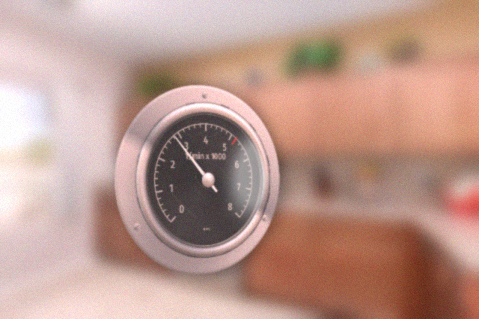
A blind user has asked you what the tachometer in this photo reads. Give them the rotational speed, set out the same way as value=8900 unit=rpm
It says value=2800 unit=rpm
